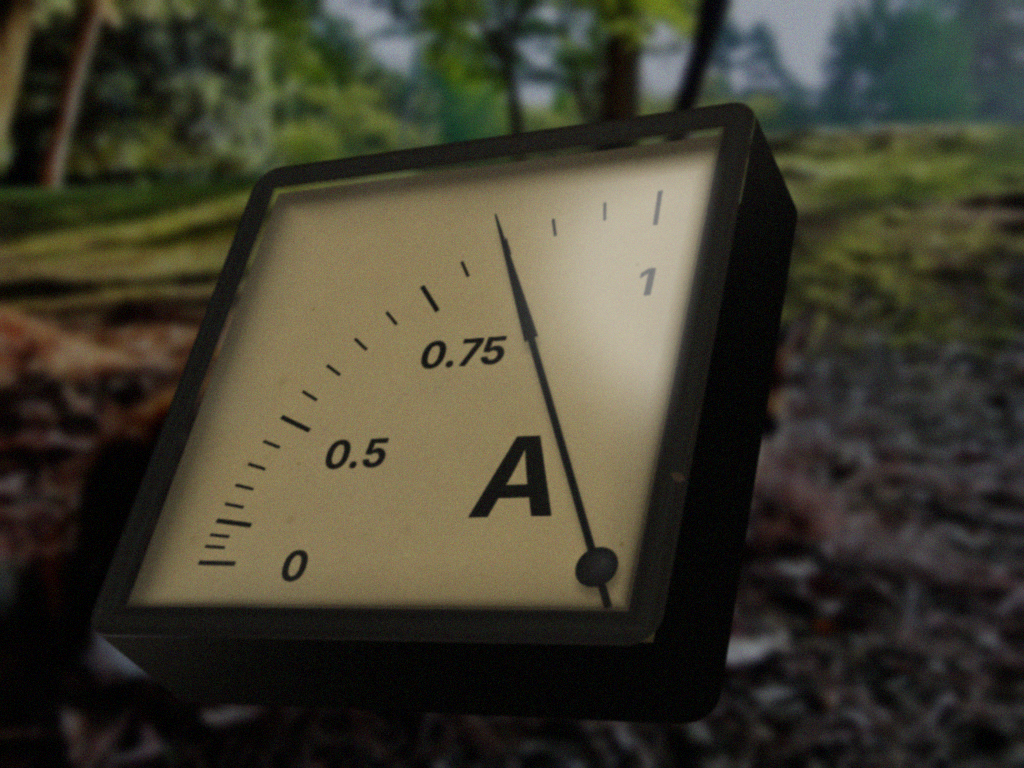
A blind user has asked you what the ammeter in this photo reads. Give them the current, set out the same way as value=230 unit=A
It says value=0.85 unit=A
